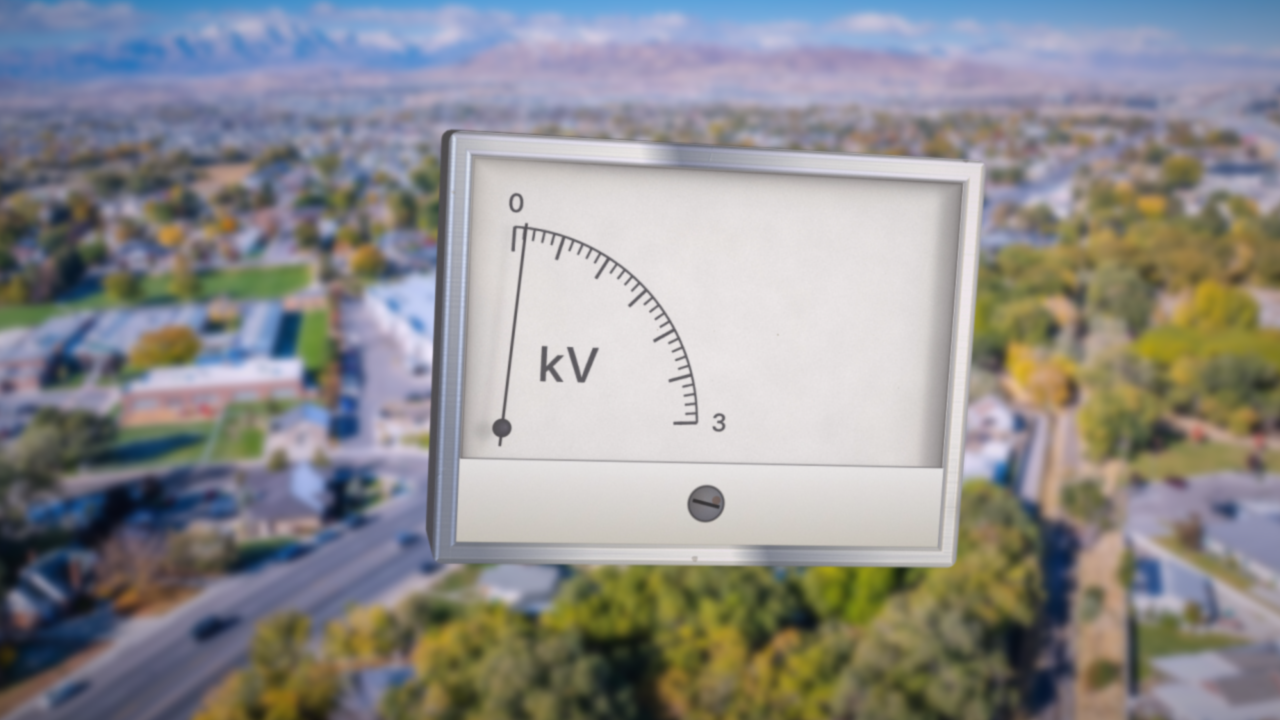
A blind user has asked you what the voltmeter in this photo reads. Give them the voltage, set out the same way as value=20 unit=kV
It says value=0.1 unit=kV
